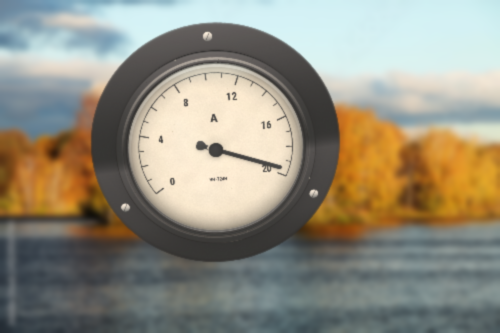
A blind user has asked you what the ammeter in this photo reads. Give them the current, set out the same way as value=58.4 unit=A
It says value=19.5 unit=A
